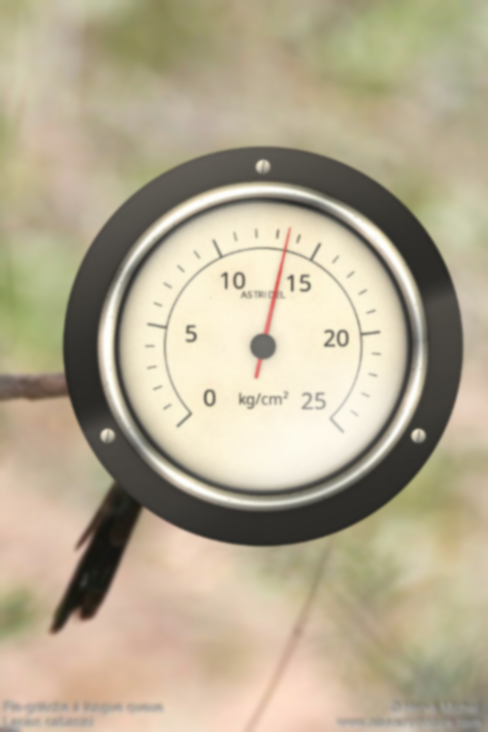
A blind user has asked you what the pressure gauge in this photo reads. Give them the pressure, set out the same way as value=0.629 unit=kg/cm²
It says value=13.5 unit=kg/cm²
